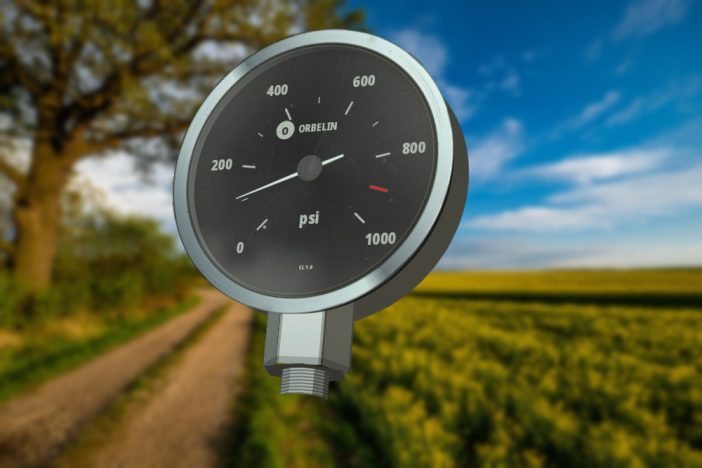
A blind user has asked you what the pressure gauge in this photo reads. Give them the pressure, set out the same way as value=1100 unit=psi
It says value=100 unit=psi
